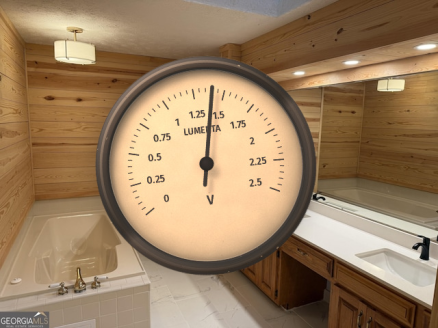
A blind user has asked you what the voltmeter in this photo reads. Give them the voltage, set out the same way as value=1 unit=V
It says value=1.4 unit=V
